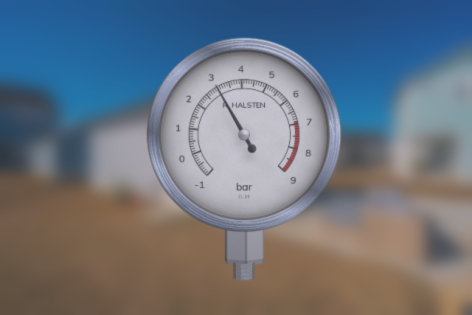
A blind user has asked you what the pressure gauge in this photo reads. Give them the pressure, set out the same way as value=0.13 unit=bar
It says value=3 unit=bar
